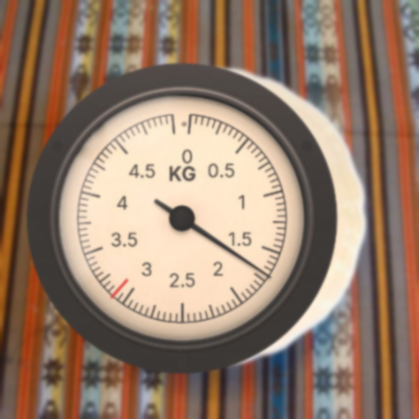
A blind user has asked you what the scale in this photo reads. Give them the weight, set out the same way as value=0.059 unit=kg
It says value=1.7 unit=kg
